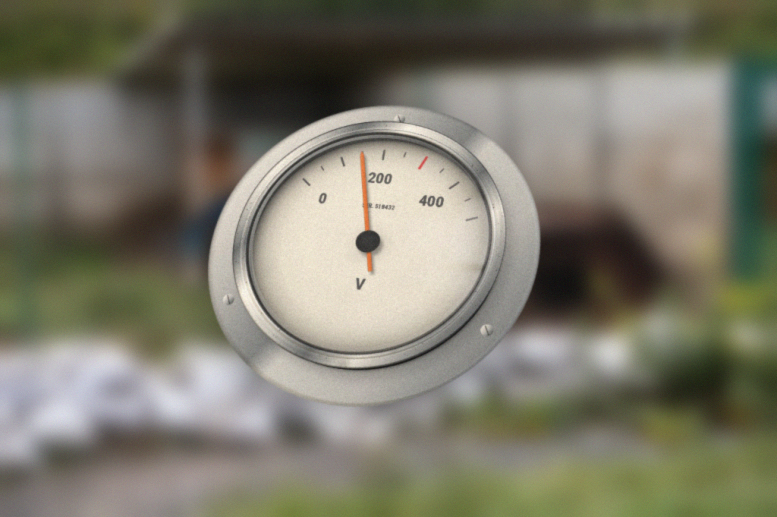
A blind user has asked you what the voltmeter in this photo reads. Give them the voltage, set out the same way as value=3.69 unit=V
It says value=150 unit=V
